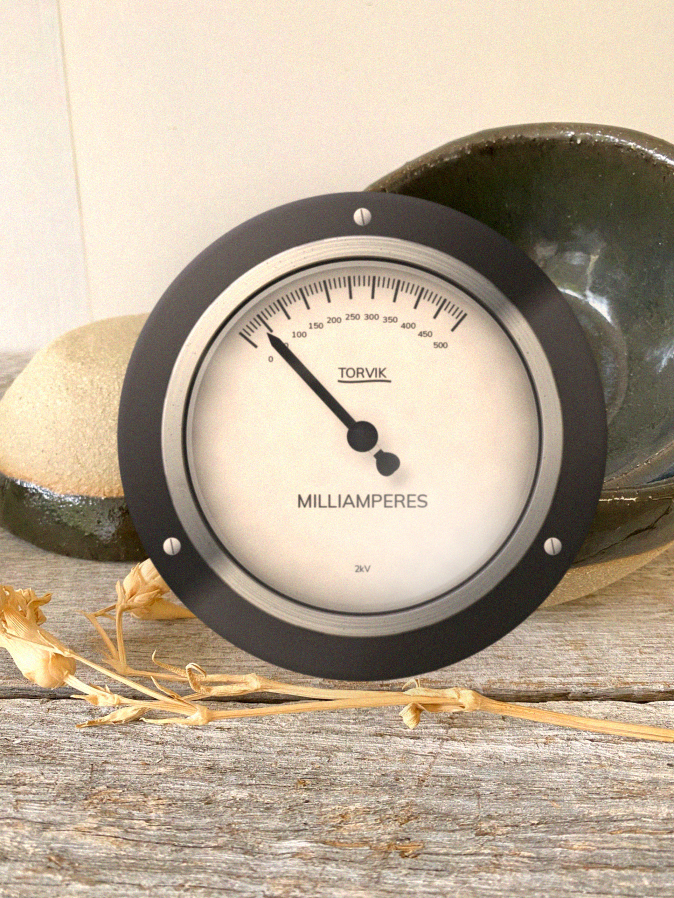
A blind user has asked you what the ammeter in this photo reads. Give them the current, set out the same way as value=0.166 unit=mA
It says value=40 unit=mA
